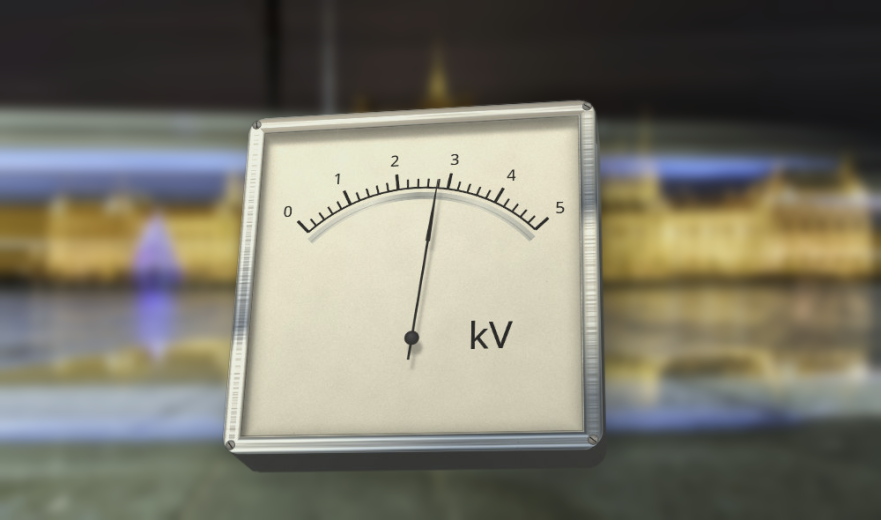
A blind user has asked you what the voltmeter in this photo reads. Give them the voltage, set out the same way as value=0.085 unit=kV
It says value=2.8 unit=kV
